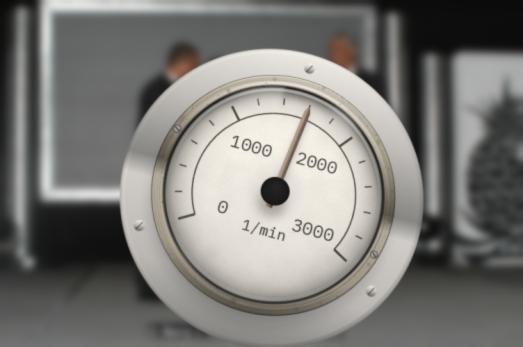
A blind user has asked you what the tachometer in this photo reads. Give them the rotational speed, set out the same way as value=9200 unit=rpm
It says value=1600 unit=rpm
